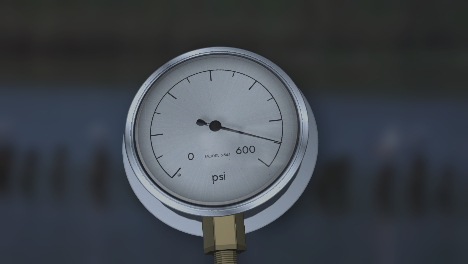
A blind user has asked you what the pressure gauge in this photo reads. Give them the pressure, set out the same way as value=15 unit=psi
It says value=550 unit=psi
